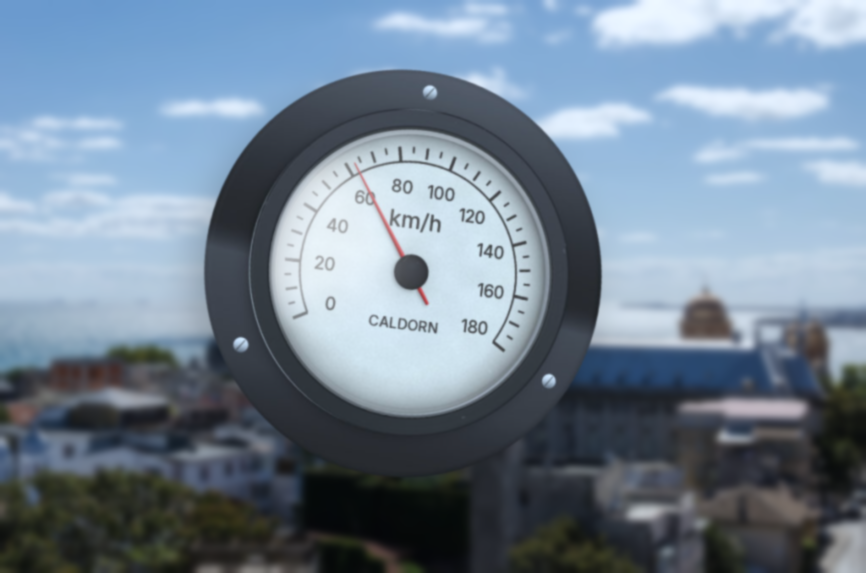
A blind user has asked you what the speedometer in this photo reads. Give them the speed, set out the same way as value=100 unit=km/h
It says value=62.5 unit=km/h
